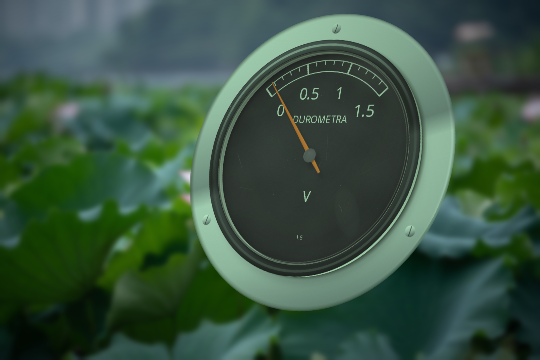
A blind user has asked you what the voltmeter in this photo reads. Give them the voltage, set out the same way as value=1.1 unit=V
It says value=0.1 unit=V
